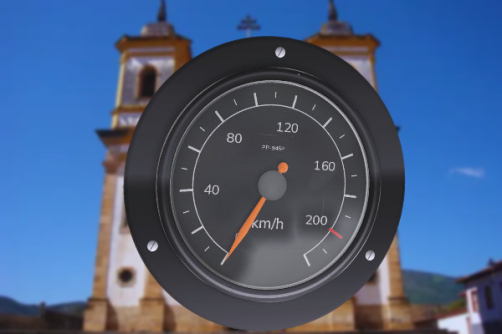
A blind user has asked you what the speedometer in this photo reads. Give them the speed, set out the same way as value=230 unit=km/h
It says value=0 unit=km/h
